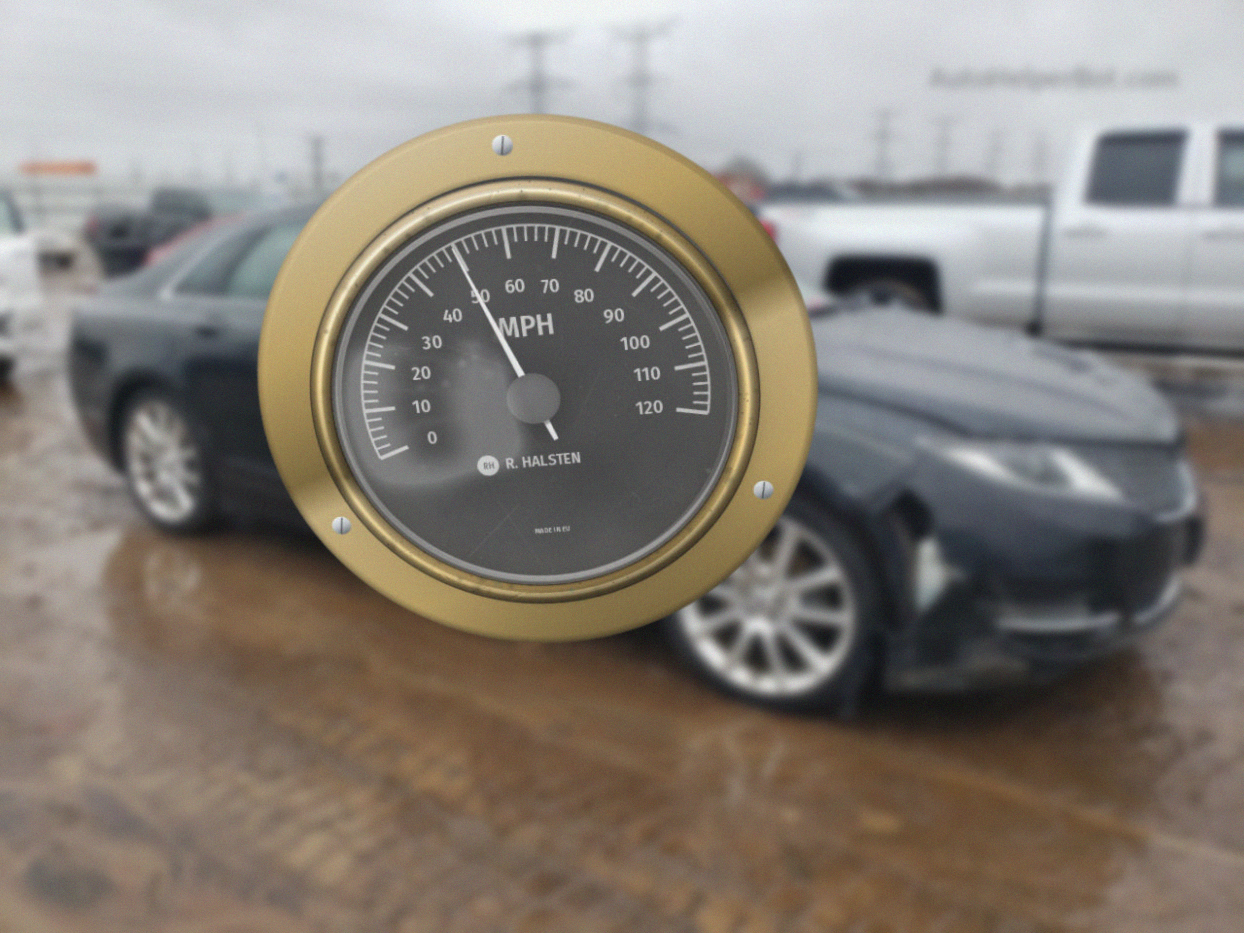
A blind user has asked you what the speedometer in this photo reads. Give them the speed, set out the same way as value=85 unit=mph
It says value=50 unit=mph
